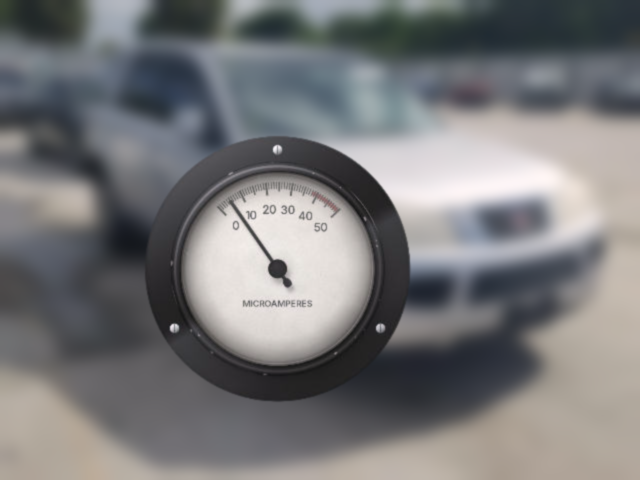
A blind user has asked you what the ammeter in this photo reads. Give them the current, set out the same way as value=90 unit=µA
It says value=5 unit=µA
